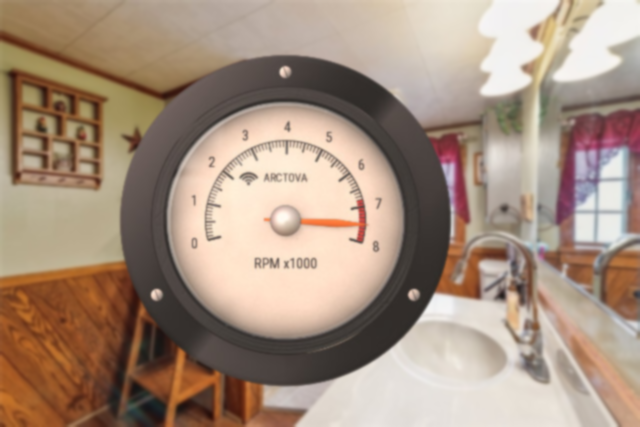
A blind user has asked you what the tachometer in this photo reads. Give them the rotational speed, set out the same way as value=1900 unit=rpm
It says value=7500 unit=rpm
